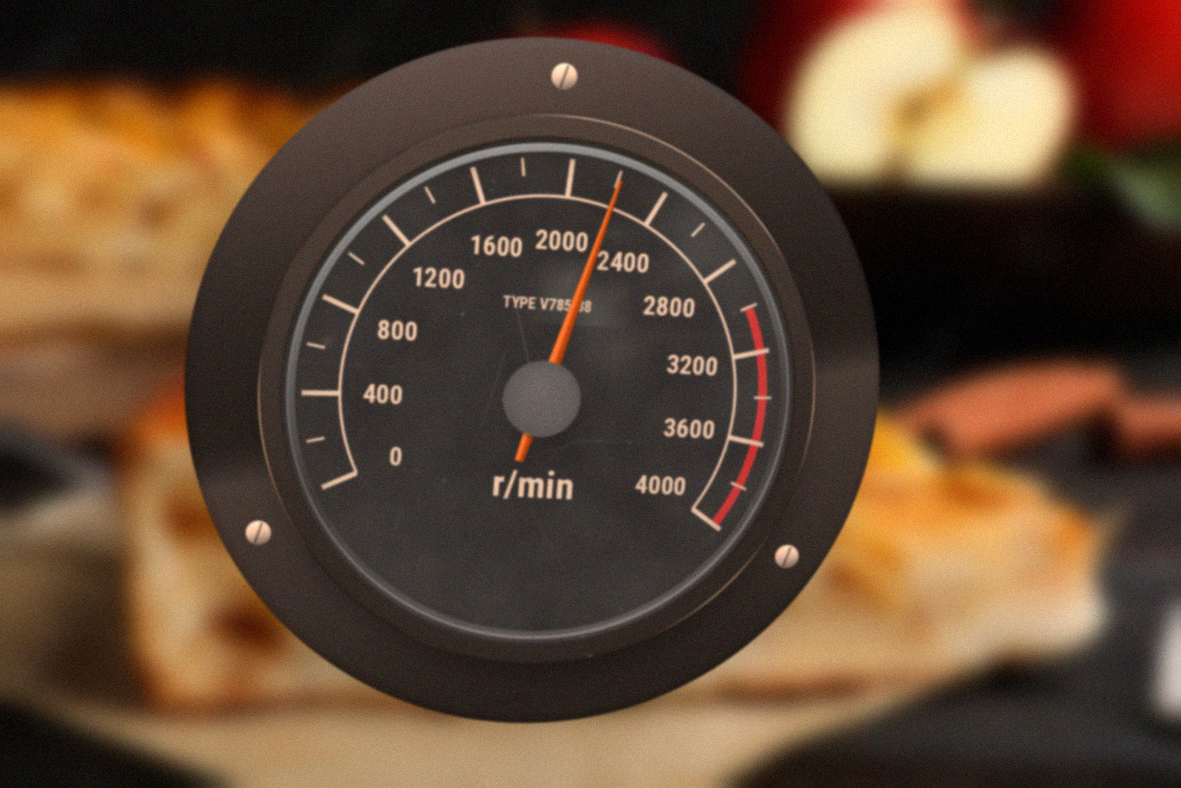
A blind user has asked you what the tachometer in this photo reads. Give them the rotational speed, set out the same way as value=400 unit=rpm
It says value=2200 unit=rpm
